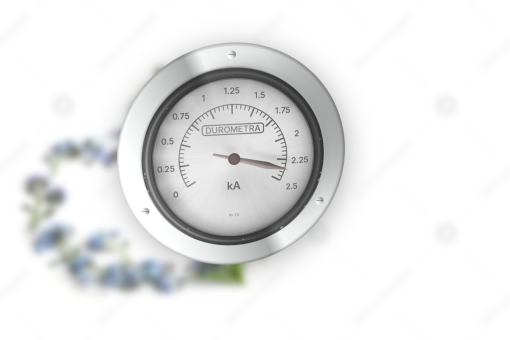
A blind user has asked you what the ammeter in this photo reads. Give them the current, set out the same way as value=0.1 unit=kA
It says value=2.35 unit=kA
